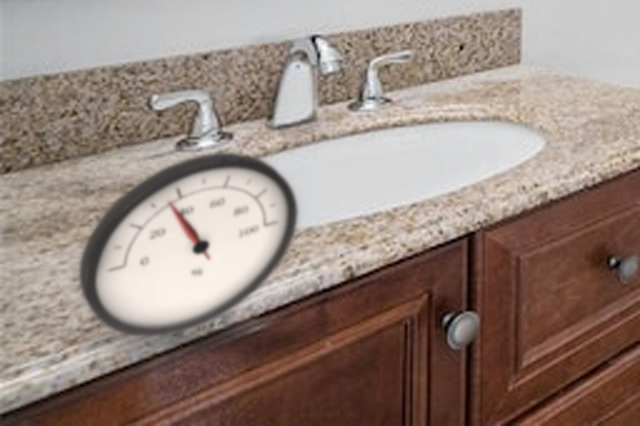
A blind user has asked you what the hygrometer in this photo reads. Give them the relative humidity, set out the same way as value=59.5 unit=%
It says value=35 unit=%
